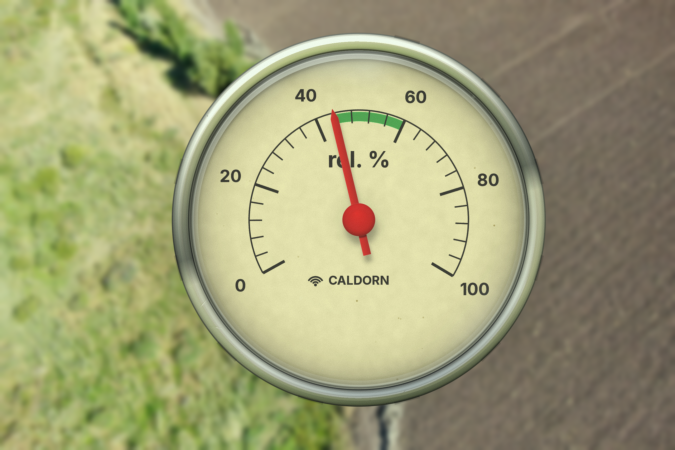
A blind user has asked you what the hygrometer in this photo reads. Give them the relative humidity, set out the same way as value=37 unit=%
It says value=44 unit=%
